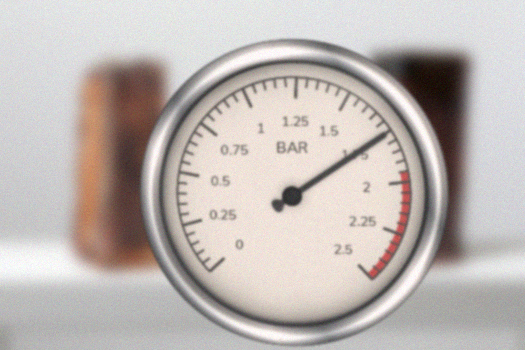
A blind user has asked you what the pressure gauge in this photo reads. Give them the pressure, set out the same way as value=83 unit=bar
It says value=1.75 unit=bar
